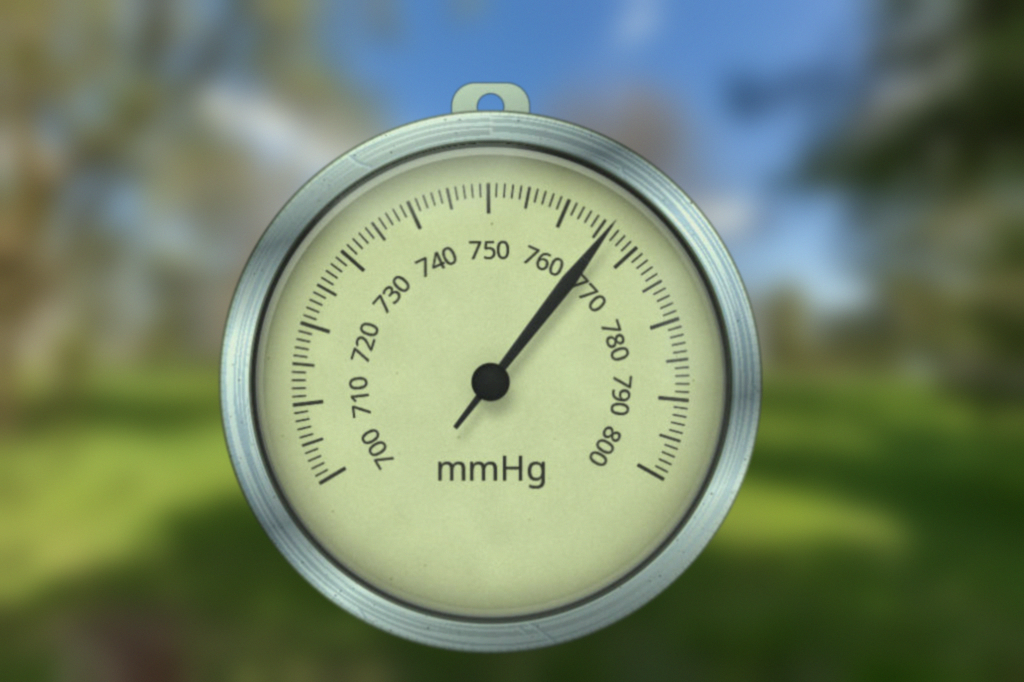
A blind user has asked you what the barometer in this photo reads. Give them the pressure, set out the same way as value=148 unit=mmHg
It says value=766 unit=mmHg
